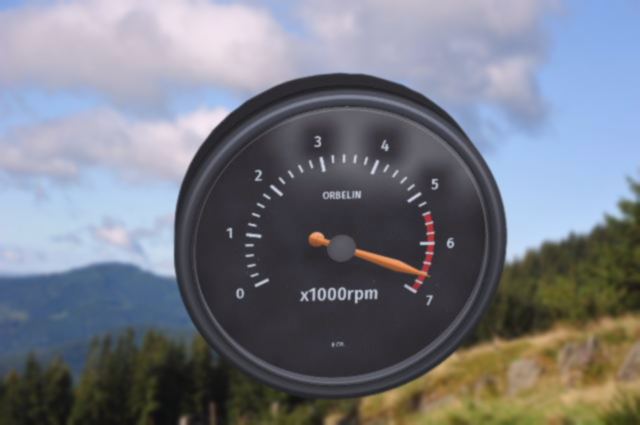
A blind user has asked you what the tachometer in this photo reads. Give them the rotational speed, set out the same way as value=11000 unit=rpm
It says value=6600 unit=rpm
